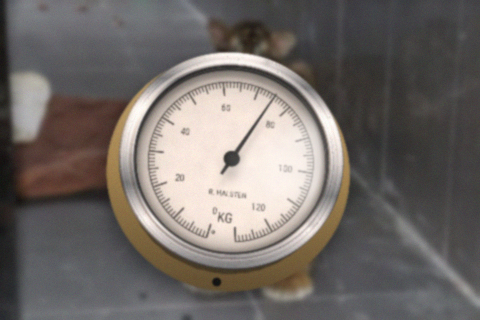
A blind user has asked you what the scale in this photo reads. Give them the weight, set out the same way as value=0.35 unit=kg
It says value=75 unit=kg
